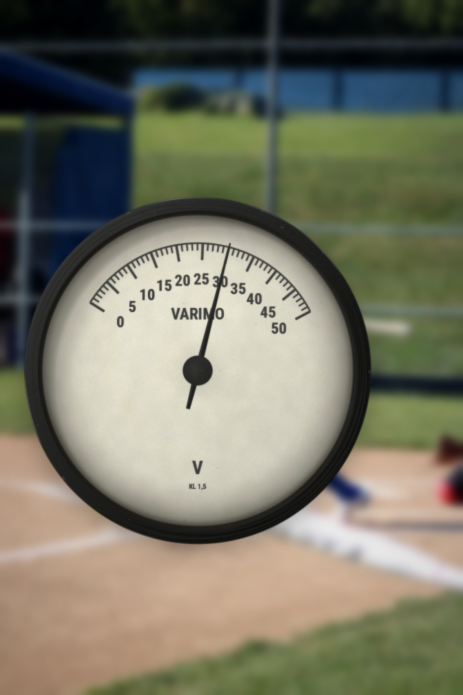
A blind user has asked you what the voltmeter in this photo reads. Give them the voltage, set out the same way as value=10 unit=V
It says value=30 unit=V
